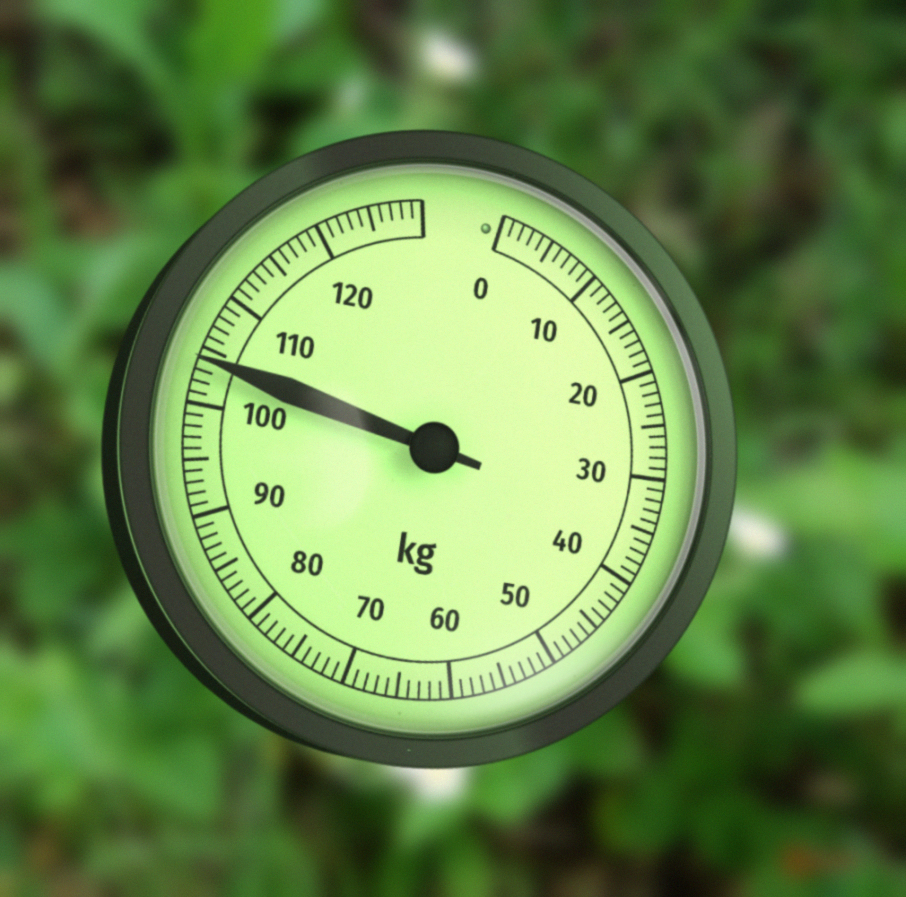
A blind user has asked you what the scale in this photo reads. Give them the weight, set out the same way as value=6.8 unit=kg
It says value=104 unit=kg
